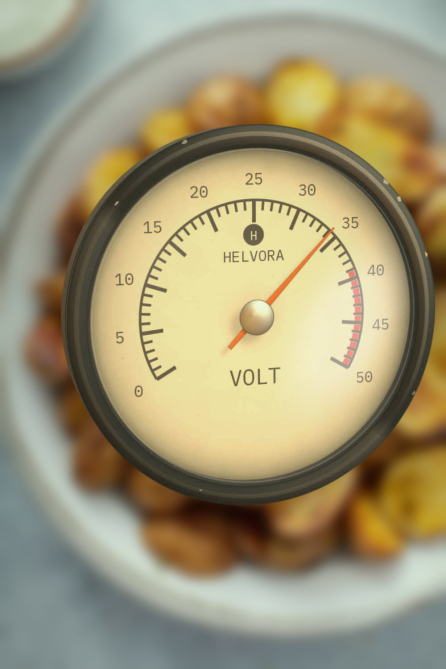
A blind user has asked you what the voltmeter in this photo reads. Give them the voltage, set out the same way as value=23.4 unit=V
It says value=34 unit=V
